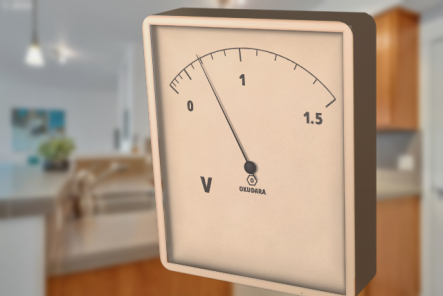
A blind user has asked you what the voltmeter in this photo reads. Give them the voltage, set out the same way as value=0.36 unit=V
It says value=0.7 unit=V
